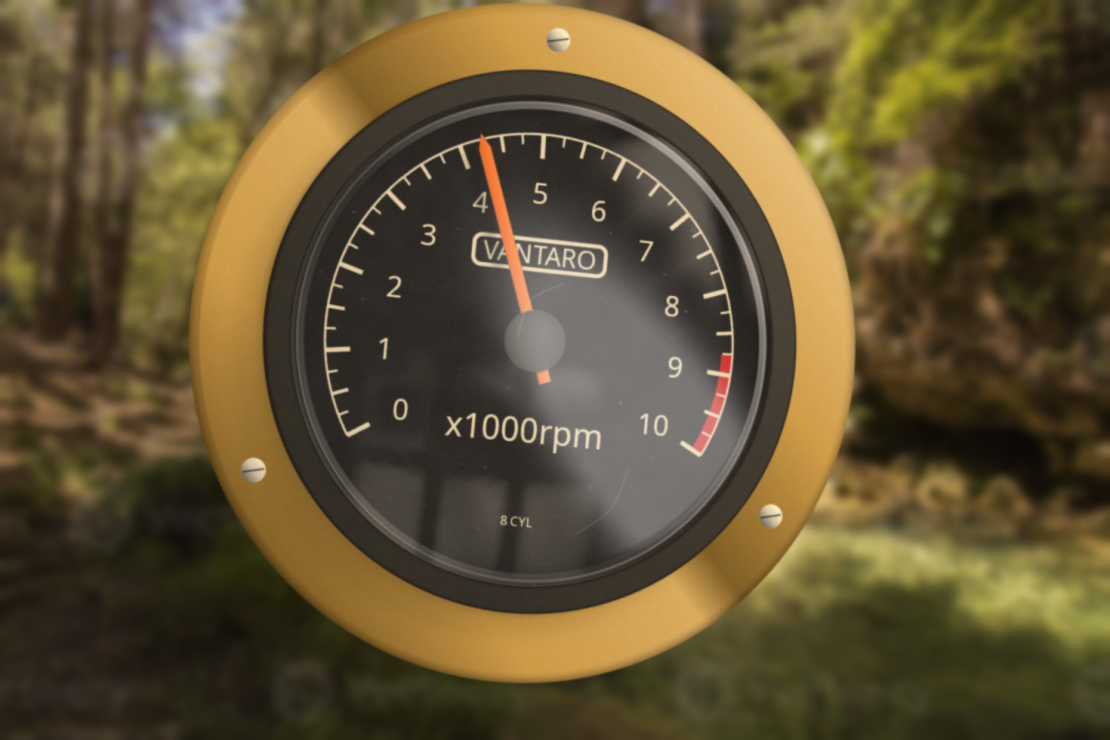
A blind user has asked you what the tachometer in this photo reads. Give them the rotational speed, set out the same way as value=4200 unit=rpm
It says value=4250 unit=rpm
